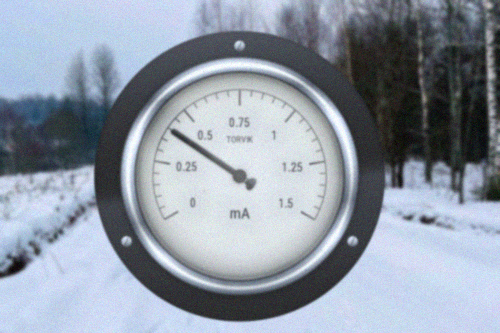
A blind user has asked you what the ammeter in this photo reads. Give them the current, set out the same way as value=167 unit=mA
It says value=0.4 unit=mA
